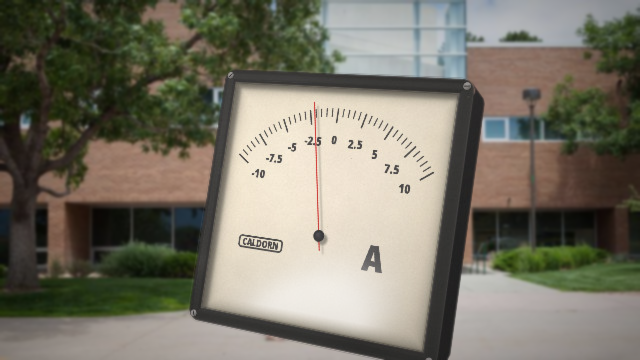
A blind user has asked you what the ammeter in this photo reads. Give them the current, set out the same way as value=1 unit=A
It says value=-2 unit=A
